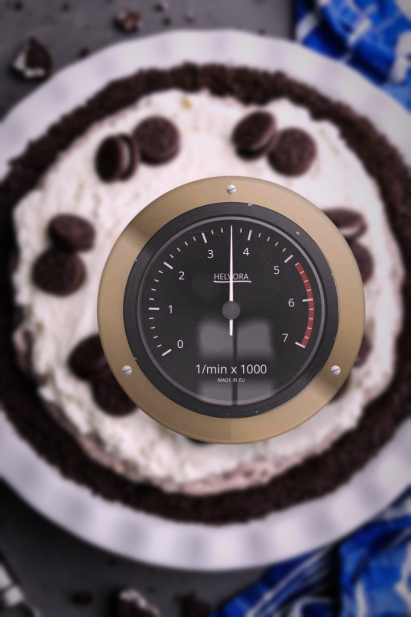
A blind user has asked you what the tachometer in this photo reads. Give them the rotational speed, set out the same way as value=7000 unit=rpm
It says value=3600 unit=rpm
